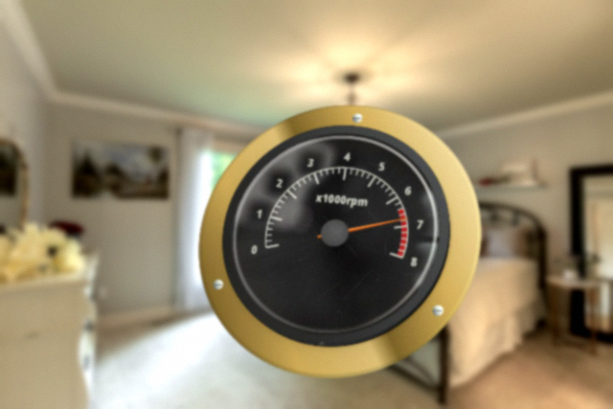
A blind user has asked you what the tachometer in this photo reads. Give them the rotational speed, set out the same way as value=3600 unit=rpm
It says value=6800 unit=rpm
